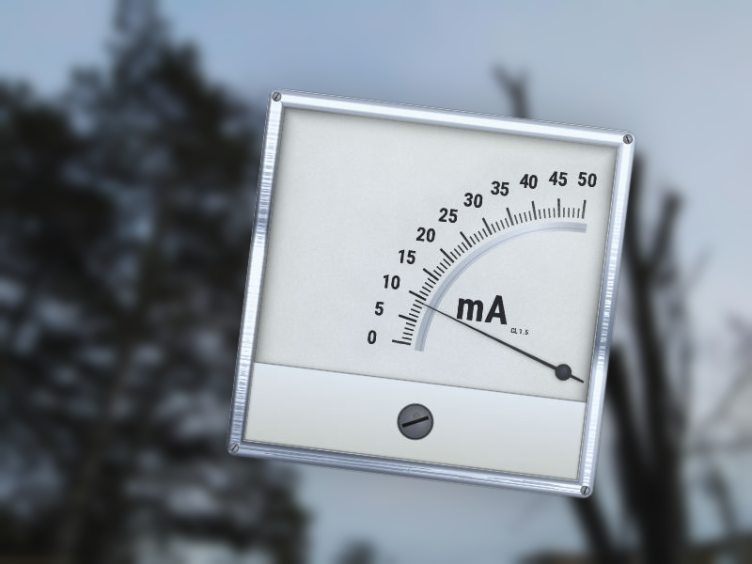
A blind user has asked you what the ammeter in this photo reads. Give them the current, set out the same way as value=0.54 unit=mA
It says value=9 unit=mA
